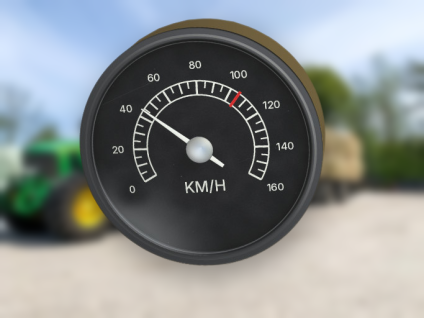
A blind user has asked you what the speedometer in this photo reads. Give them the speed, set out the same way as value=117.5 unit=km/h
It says value=45 unit=km/h
